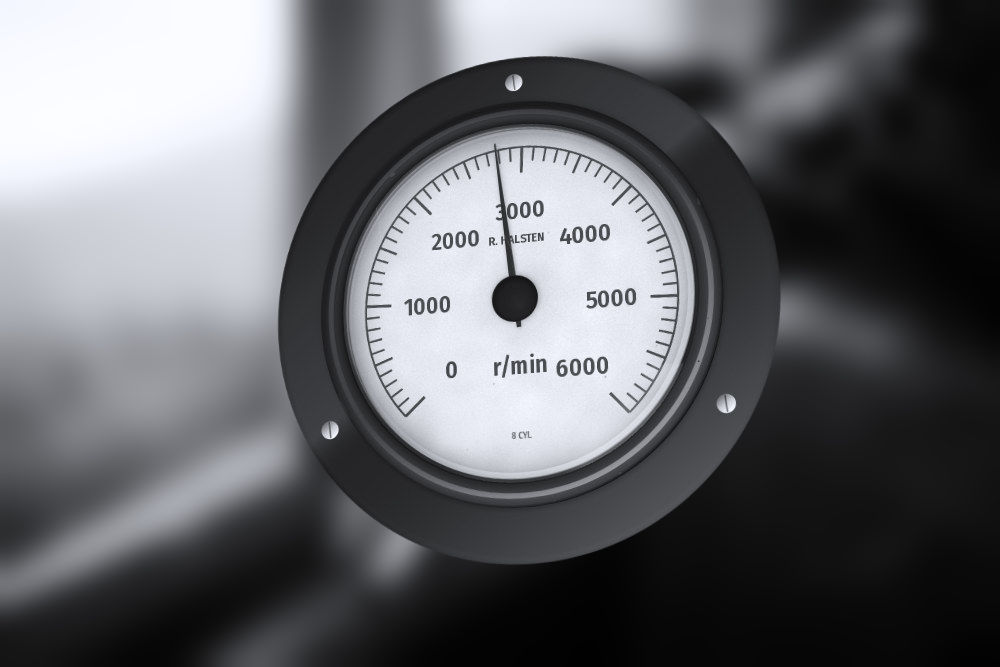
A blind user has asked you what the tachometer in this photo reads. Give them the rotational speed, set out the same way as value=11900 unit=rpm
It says value=2800 unit=rpm
